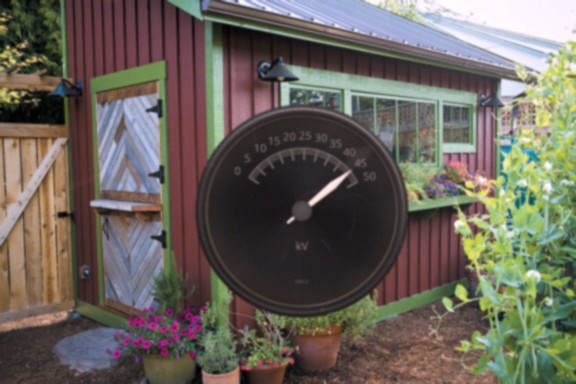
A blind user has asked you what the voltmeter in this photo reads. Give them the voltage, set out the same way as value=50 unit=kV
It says value=45 unit=kV
